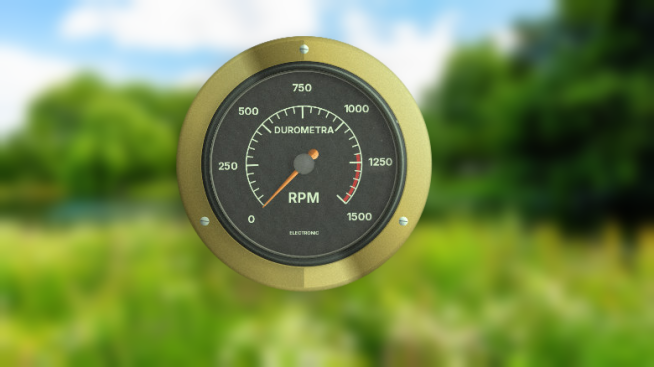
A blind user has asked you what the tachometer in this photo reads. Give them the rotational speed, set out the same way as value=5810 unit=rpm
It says value=0 unit=rpm
